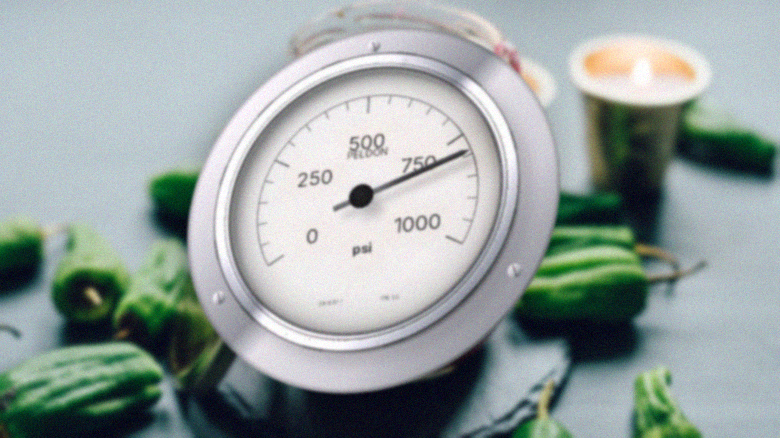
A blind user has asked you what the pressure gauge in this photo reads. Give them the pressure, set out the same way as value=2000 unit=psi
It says value=800 unit=psi
